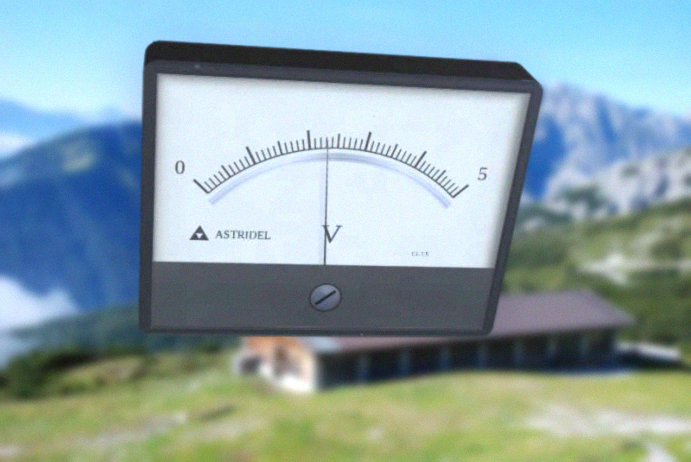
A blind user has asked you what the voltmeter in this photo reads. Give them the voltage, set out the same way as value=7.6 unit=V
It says value=2.3 unit=V
